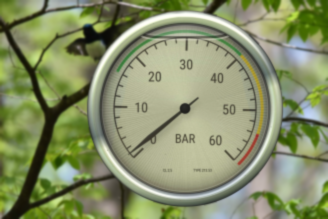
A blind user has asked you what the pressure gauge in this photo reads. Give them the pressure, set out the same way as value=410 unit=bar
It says value=1 unit=bar
